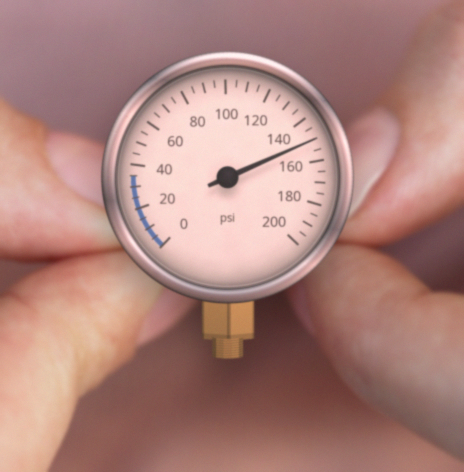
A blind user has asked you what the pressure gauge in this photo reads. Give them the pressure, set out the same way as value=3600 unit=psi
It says value=150 unit=psi
